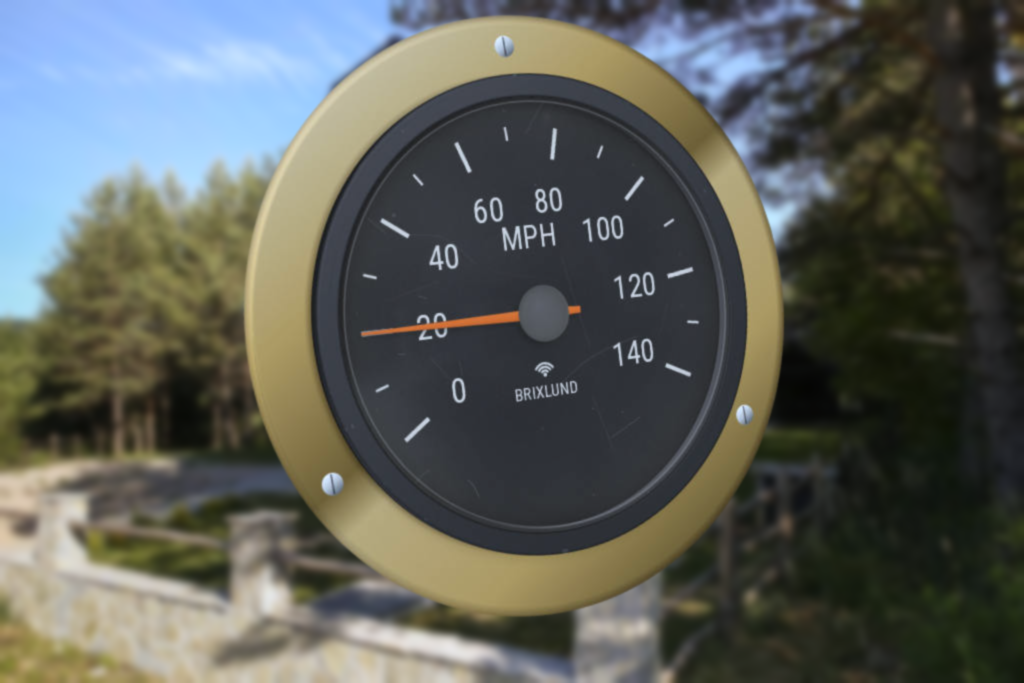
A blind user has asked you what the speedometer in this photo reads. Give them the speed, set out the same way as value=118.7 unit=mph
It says value=20 unit=mph
